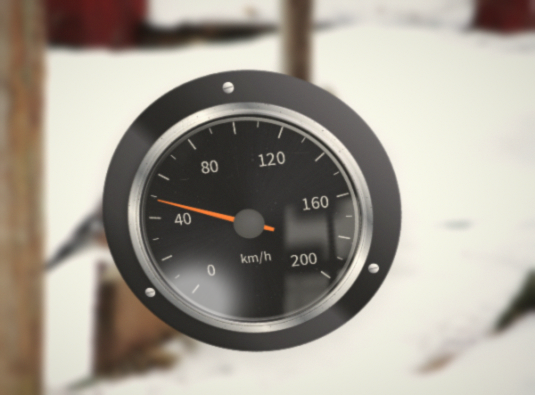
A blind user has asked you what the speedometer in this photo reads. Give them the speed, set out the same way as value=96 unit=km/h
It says value=50 unit=km/h
